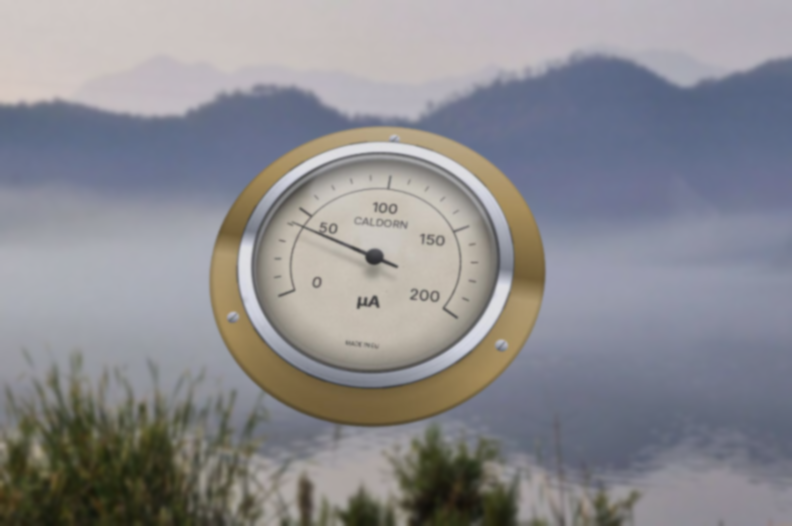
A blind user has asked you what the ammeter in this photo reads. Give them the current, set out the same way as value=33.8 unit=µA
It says value=40 unit=µA
